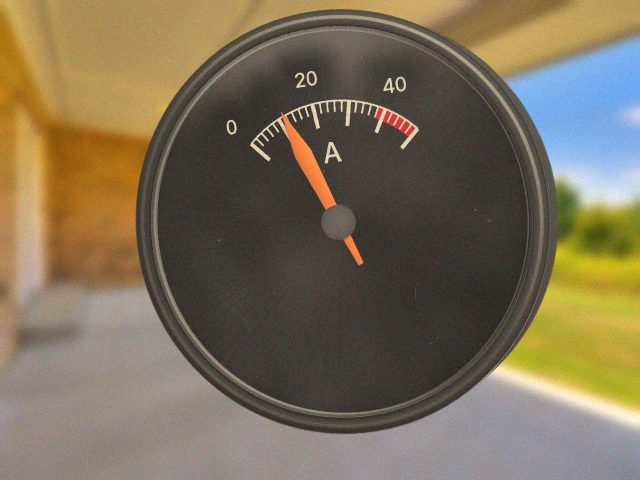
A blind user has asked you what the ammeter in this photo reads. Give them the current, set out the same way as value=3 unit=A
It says value=12 unit=A
